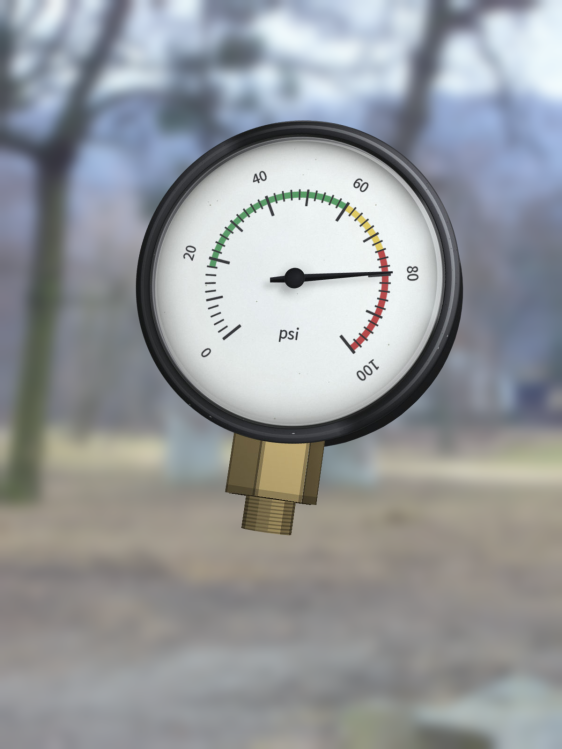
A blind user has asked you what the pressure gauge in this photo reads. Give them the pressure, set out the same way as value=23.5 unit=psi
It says value=80 unit=psi
